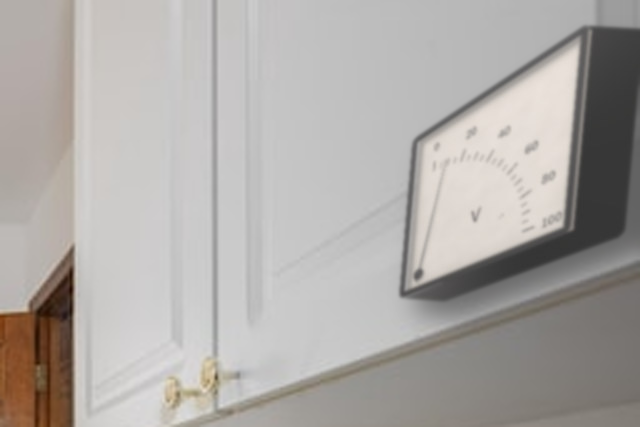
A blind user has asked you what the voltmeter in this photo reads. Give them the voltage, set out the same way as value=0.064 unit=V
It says value=10 unit=V
